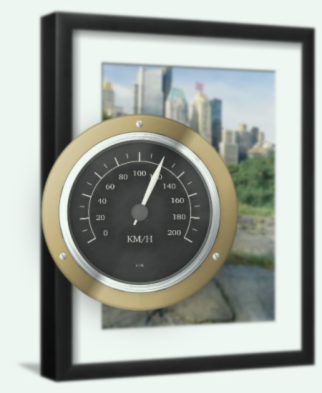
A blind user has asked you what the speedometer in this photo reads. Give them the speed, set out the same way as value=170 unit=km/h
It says value=120 unit=km/h
